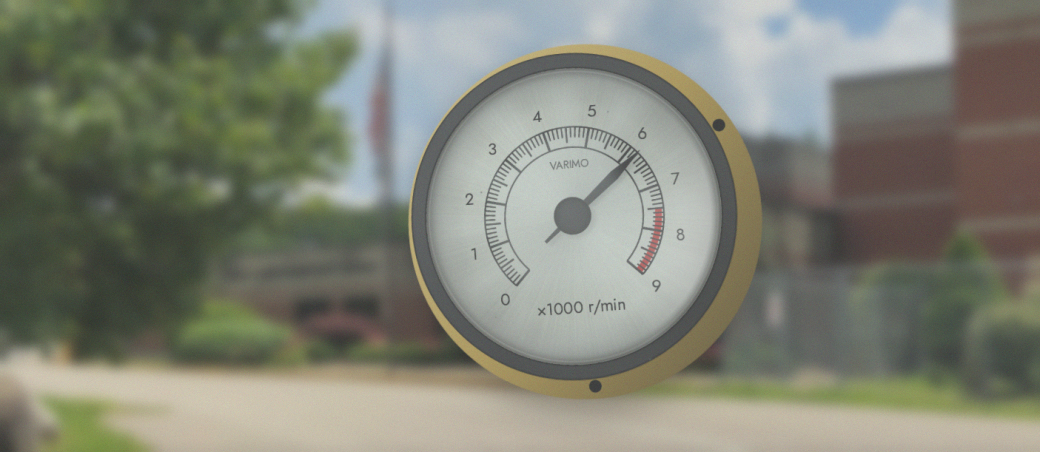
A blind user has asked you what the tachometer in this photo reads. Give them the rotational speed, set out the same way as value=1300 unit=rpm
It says value=6200 unit=rpm
